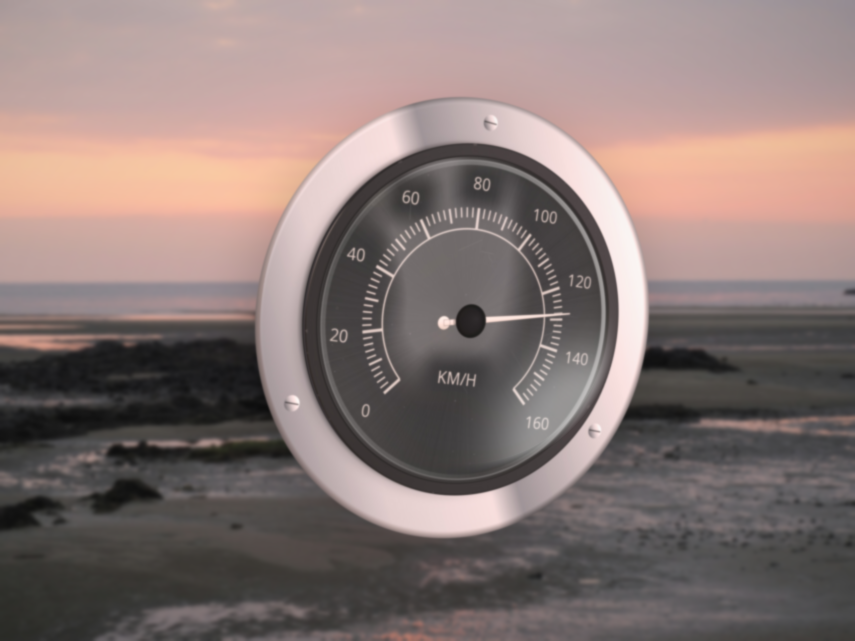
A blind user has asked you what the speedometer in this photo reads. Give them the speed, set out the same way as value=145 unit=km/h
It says value=128 unit=km/h
